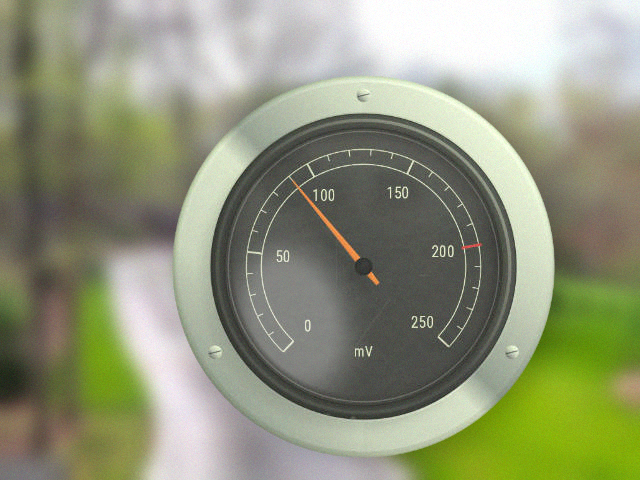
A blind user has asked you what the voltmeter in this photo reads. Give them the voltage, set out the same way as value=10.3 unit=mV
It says value=90 unit=mV
